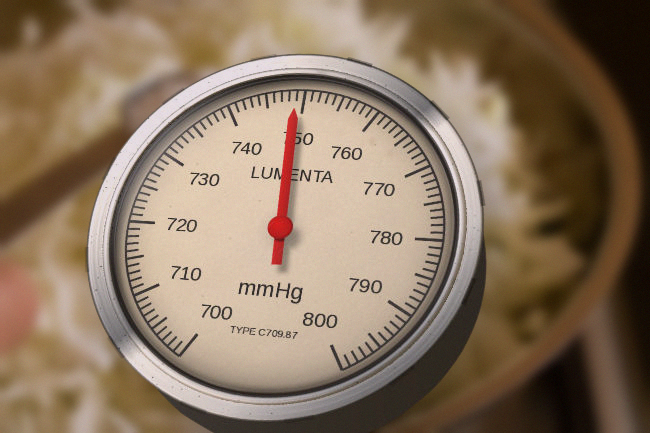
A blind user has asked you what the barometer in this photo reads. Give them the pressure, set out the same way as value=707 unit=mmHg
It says value=749 unit=mmHg
